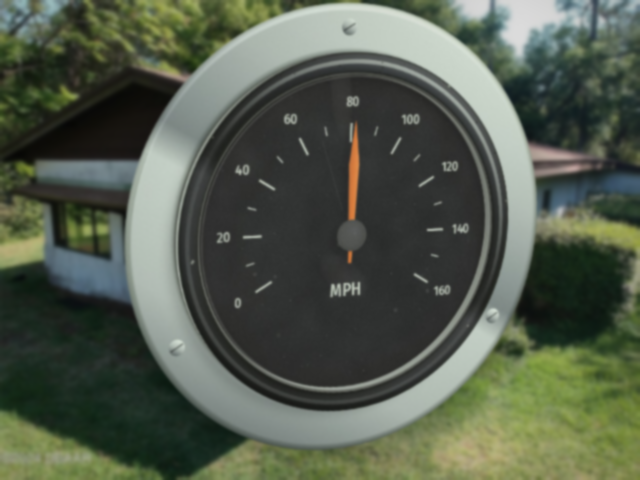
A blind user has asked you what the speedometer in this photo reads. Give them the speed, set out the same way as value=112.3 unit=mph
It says value=80 unit=mph
